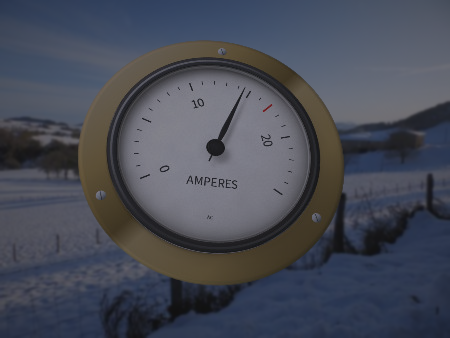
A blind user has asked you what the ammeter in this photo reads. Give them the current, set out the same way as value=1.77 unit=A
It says value=14.5 unit=A
